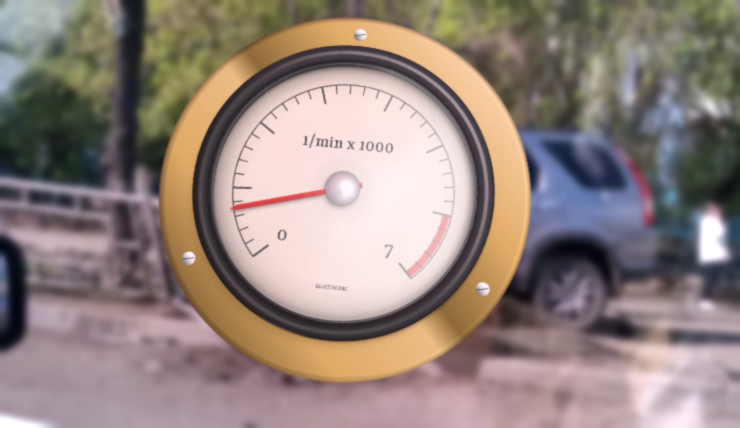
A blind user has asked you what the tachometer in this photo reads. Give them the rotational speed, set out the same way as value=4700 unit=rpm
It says value=700 unit=rpm
